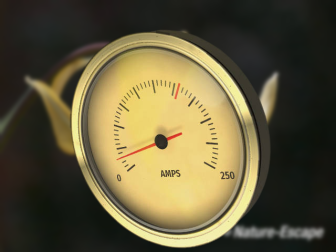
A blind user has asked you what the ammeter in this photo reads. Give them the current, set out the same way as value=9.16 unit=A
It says value=15 unit=A
